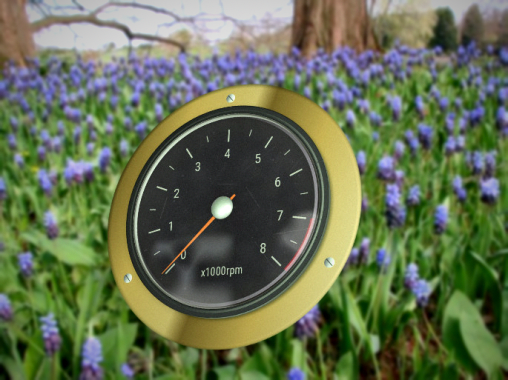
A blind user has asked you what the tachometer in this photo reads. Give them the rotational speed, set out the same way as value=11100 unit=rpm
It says value=0 unit=rpm
